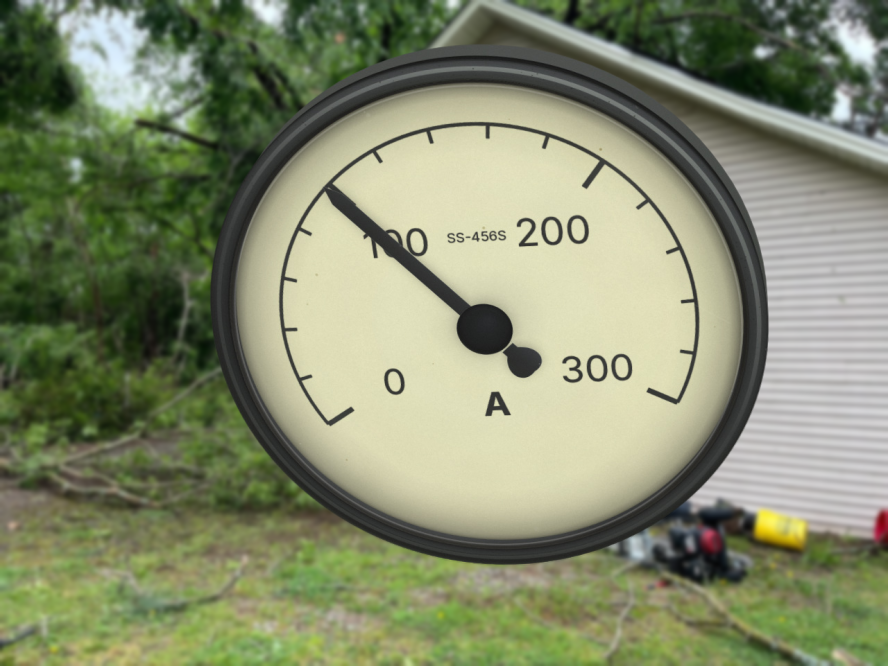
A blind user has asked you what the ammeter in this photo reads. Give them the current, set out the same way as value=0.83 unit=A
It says value=100 unit=A
